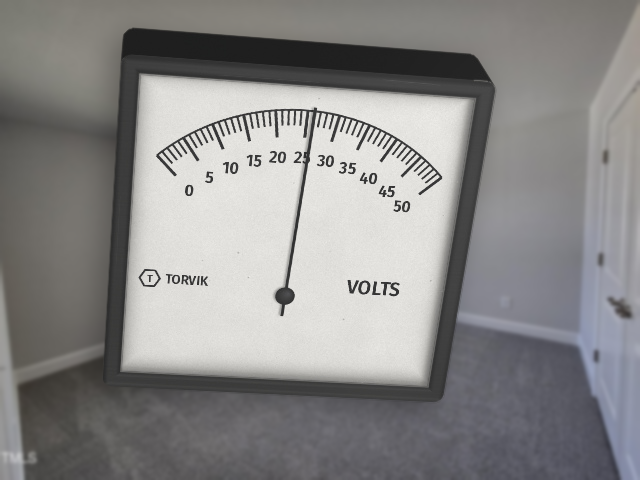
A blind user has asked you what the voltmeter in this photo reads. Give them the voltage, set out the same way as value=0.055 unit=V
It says value=26 unit=V
